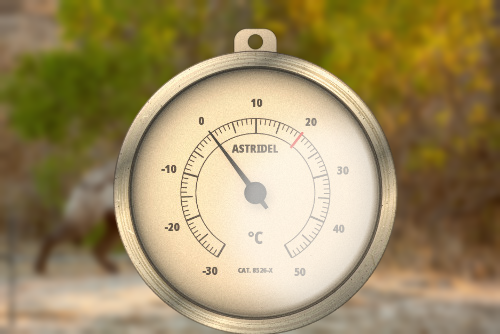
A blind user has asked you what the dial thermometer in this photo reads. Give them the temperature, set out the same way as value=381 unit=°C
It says value=0 unit=°C
